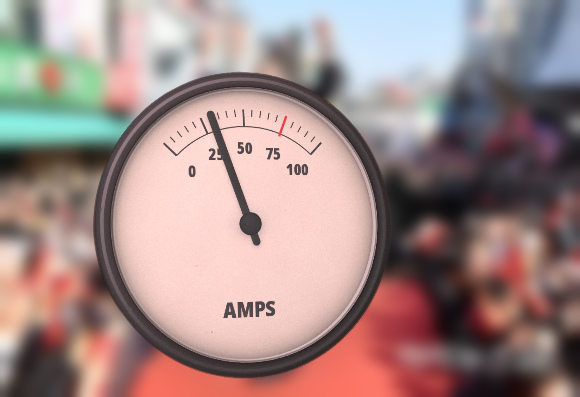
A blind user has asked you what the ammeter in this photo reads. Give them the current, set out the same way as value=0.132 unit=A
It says value=30 unit=A
